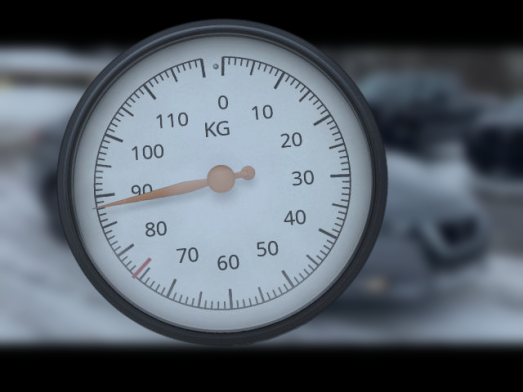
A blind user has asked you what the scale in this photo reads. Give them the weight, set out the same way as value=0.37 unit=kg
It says value=88 unit=kg
